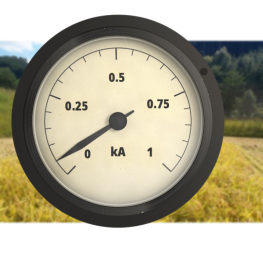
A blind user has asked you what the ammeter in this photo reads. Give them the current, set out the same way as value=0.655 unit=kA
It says value=0.05 unit=kA
